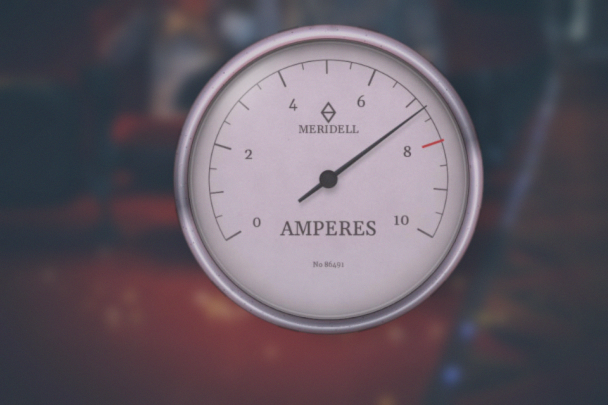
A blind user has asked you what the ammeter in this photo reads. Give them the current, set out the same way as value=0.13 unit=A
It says value=7.25 unit=A
